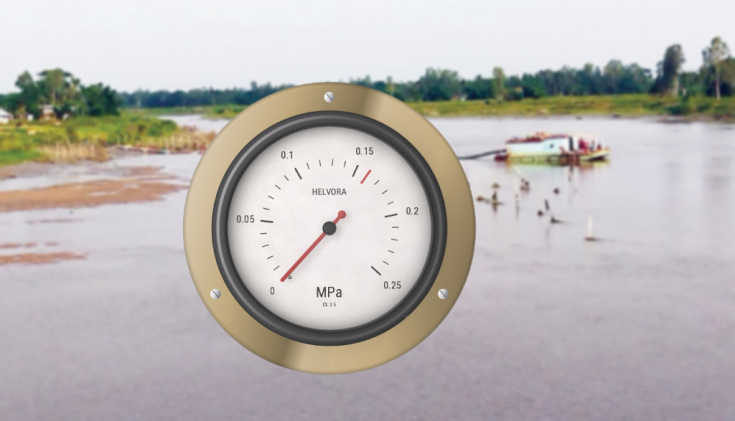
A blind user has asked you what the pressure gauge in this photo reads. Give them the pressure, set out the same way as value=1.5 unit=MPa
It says value=0 unit=MPa
